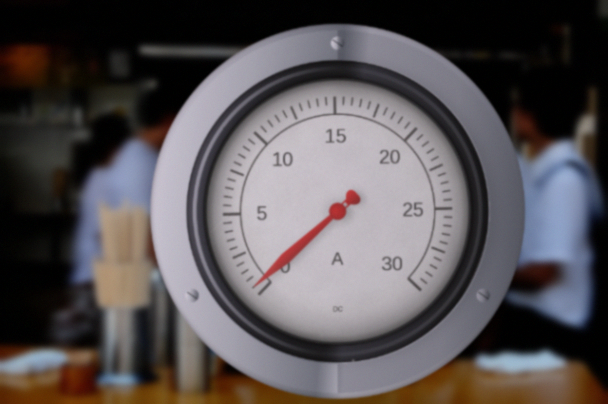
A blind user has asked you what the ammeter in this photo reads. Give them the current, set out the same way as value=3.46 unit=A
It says value=0.5 unit=A
